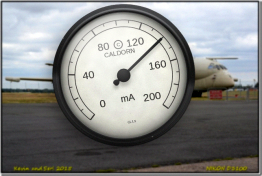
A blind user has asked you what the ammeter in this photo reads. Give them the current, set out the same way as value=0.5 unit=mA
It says value=140 unit=mA
